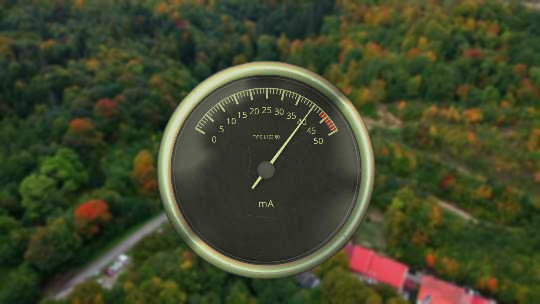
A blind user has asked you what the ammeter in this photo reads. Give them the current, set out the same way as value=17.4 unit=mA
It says value=40 unit=mA
